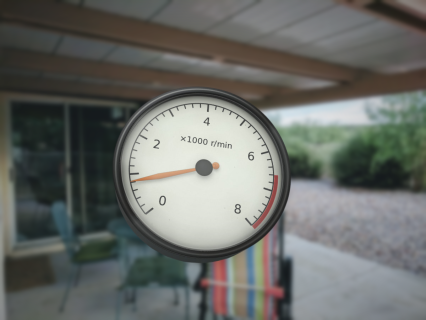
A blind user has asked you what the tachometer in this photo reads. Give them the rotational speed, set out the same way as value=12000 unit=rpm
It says value=800 unit=rpm
